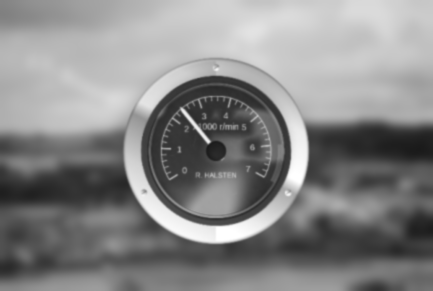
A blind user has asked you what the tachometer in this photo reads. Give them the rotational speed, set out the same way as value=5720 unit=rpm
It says value=2400 unit=rpm
